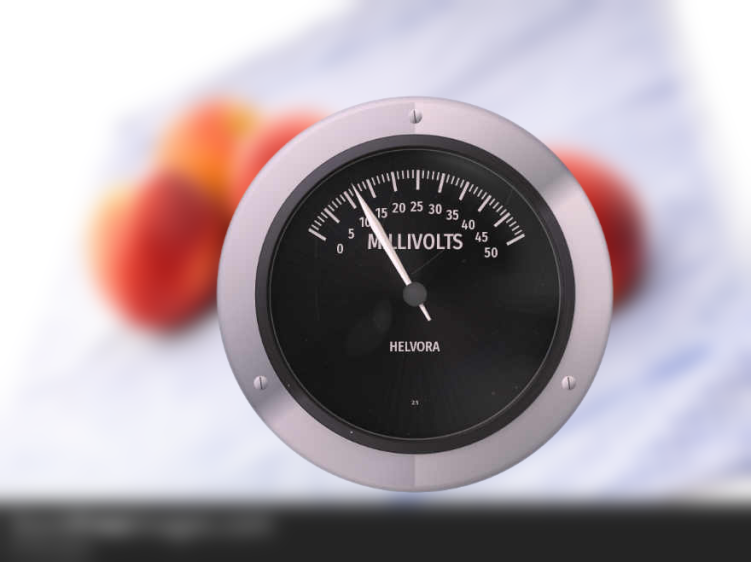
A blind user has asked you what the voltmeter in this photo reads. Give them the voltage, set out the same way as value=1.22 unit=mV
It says value=12 unit=mV
